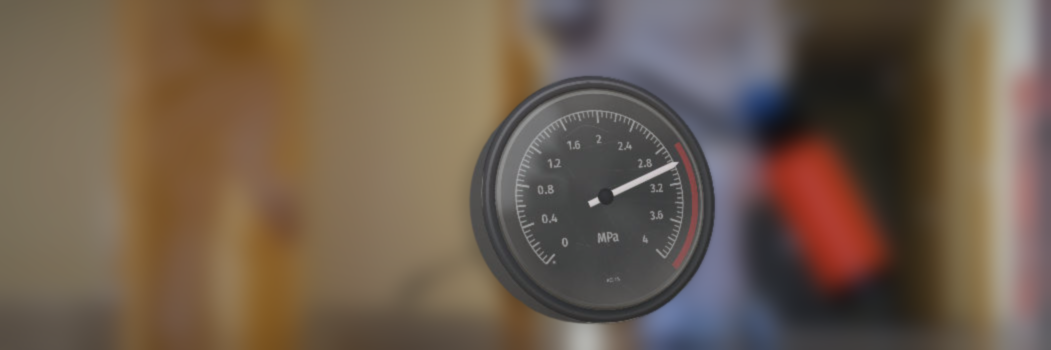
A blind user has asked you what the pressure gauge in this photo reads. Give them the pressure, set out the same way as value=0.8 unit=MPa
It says value=3 unit=MPa
